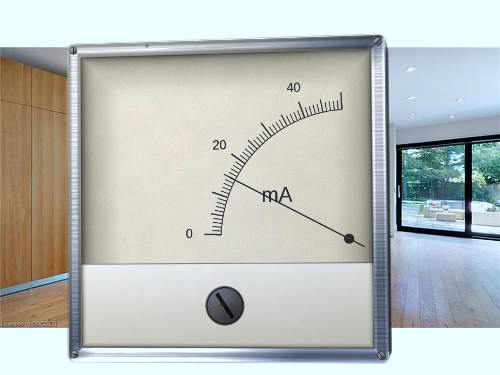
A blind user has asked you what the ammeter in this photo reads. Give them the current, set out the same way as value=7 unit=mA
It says value=15 unit=mA
